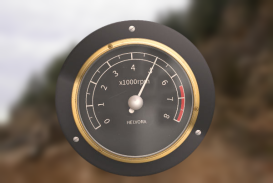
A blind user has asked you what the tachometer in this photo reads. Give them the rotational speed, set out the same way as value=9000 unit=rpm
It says value=5000 unit=rpm
